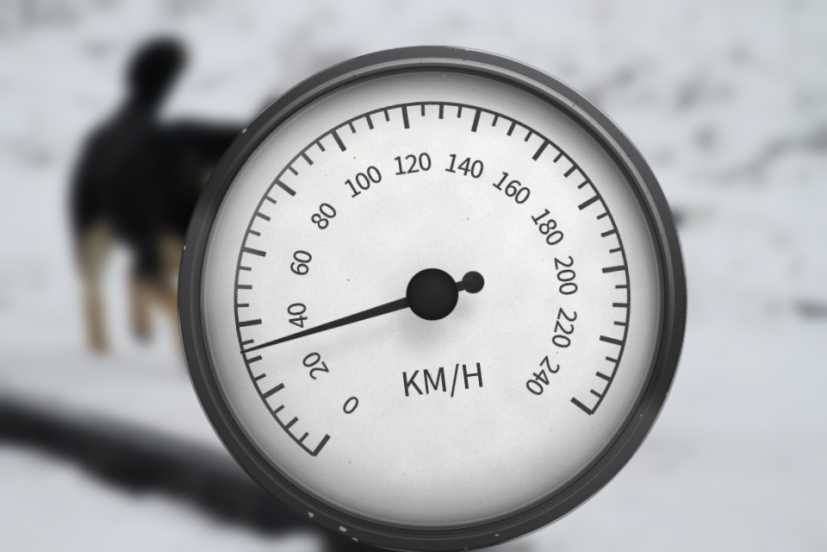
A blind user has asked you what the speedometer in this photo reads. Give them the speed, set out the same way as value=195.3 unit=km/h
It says value=32.5 unit=km/h
